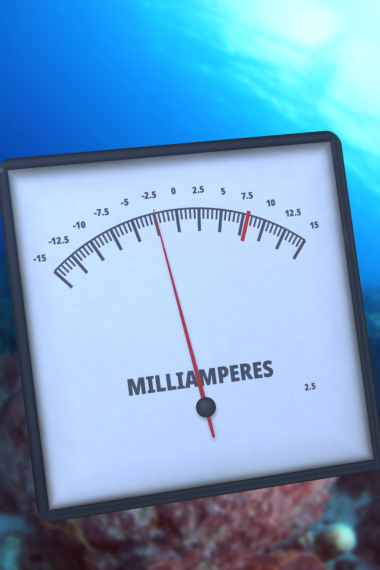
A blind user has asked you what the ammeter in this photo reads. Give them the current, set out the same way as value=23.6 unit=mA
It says value=-2.5 unit=mA
